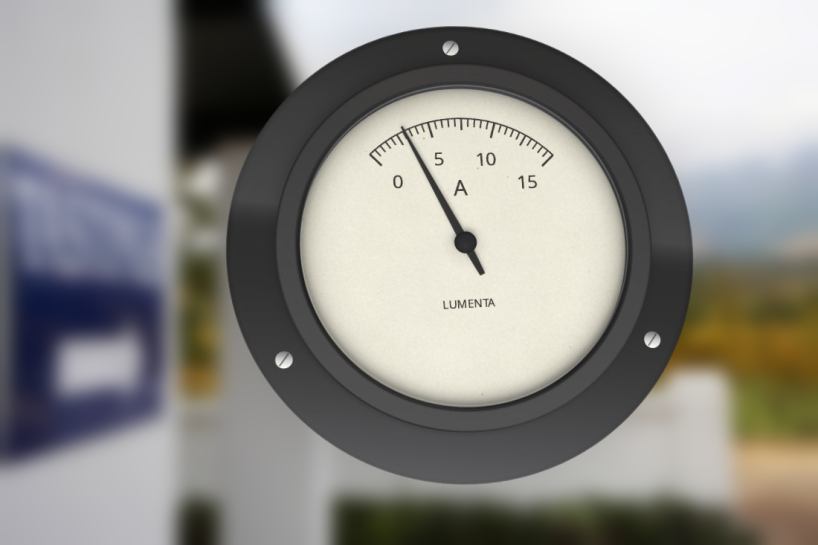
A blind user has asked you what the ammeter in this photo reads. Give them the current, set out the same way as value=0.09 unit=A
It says value=3 unit=A
